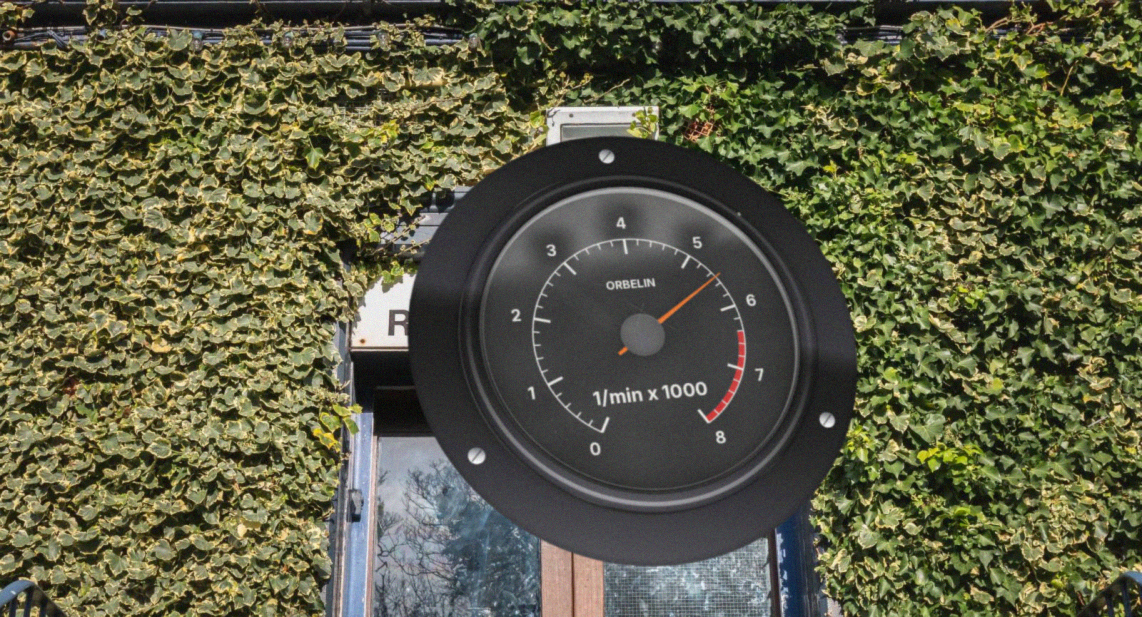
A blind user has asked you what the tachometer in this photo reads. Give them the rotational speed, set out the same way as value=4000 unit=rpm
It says value=5500 unit=rpm
